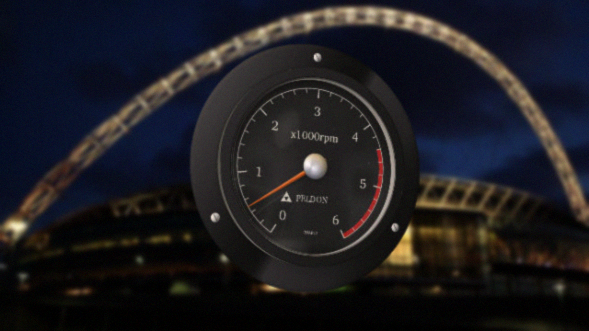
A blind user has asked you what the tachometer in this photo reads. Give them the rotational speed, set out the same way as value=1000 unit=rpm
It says value=500 unit=rpm
